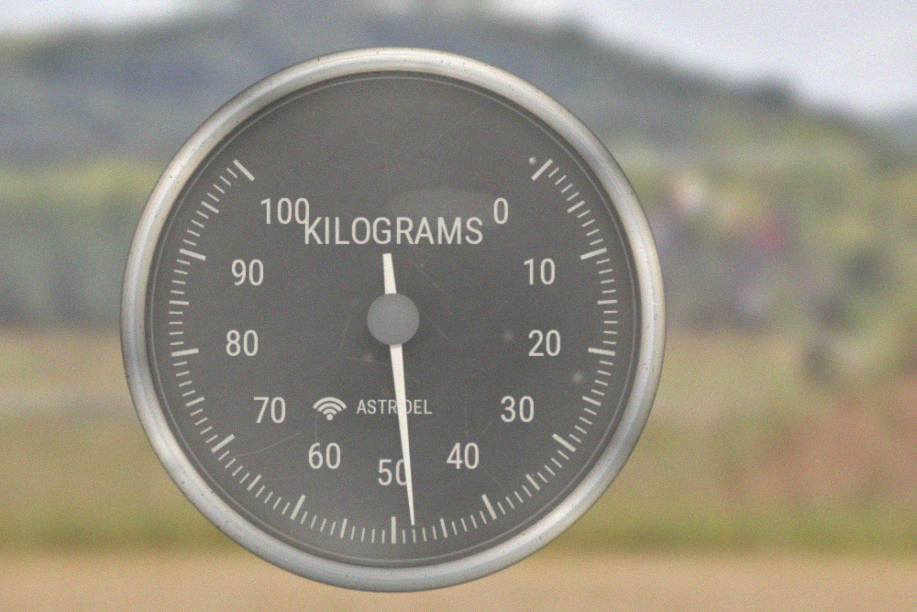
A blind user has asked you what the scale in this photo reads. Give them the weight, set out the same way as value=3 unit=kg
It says value=48 unit=kg
